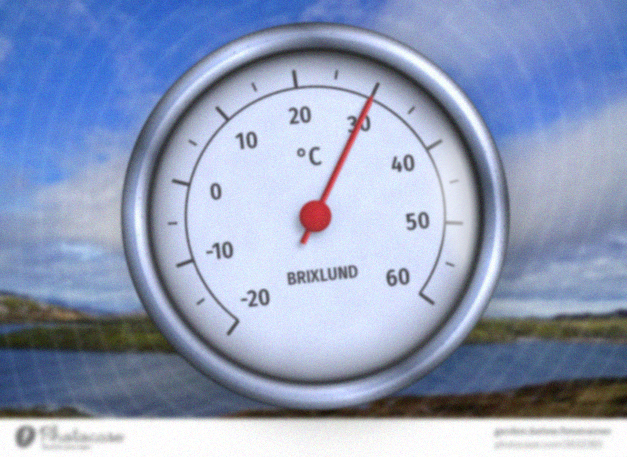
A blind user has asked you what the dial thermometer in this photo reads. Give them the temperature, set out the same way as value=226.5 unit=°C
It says value=30 unit=°C
